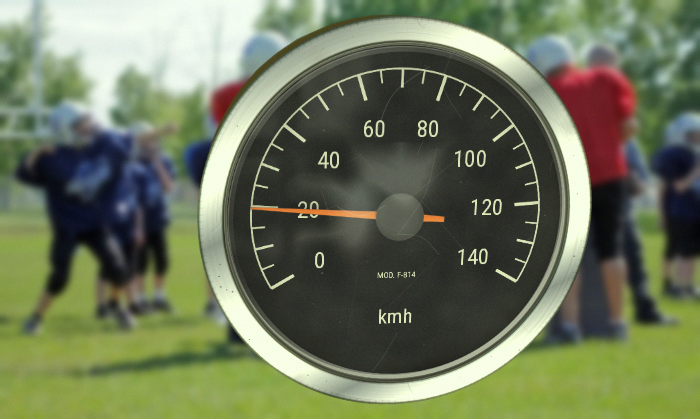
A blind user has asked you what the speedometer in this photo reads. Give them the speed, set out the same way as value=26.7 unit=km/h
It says value=20 unit=km/h
